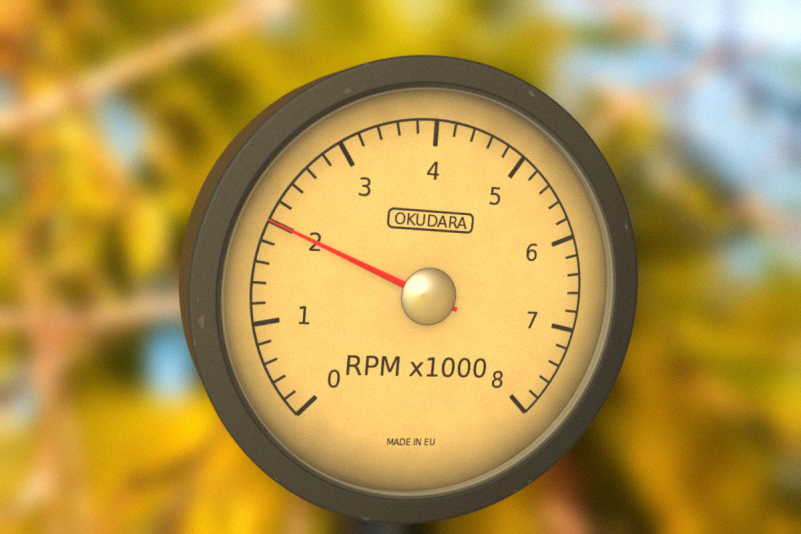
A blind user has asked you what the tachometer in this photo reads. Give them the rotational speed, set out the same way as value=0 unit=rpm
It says value=2000 unit=rpm
